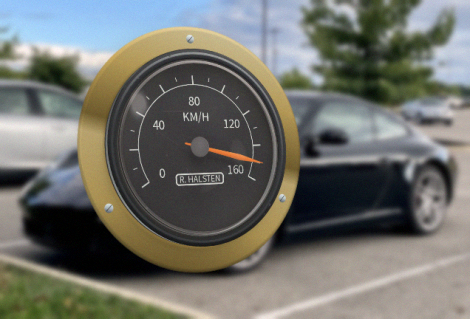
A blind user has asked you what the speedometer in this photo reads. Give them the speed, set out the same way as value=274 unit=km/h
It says value=150 unit=km/h
